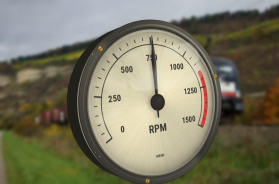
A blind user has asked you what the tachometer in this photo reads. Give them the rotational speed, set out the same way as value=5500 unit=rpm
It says value=750 unit=rpm
